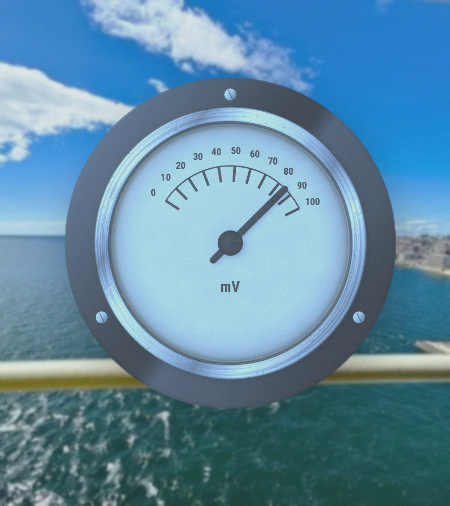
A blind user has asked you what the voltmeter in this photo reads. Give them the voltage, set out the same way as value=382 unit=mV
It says value=85 unit=mV
